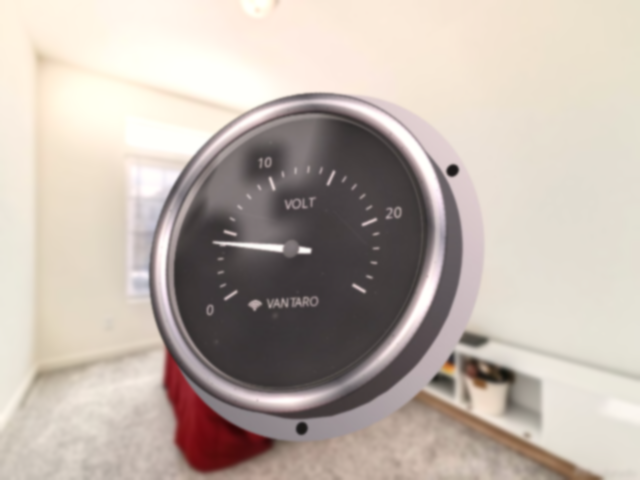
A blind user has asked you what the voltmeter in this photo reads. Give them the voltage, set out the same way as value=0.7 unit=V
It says value=4 unit=V
